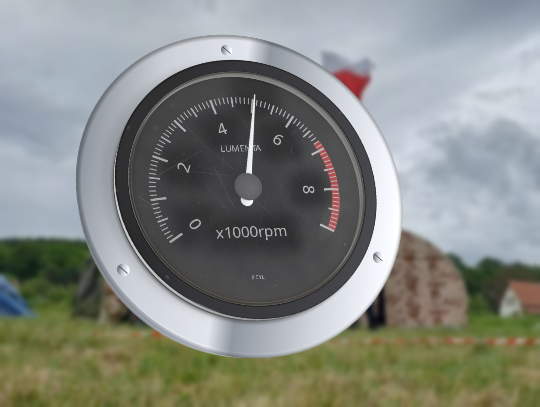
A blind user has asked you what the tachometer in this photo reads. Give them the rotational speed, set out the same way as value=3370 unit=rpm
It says value=5000 unit=rpm
